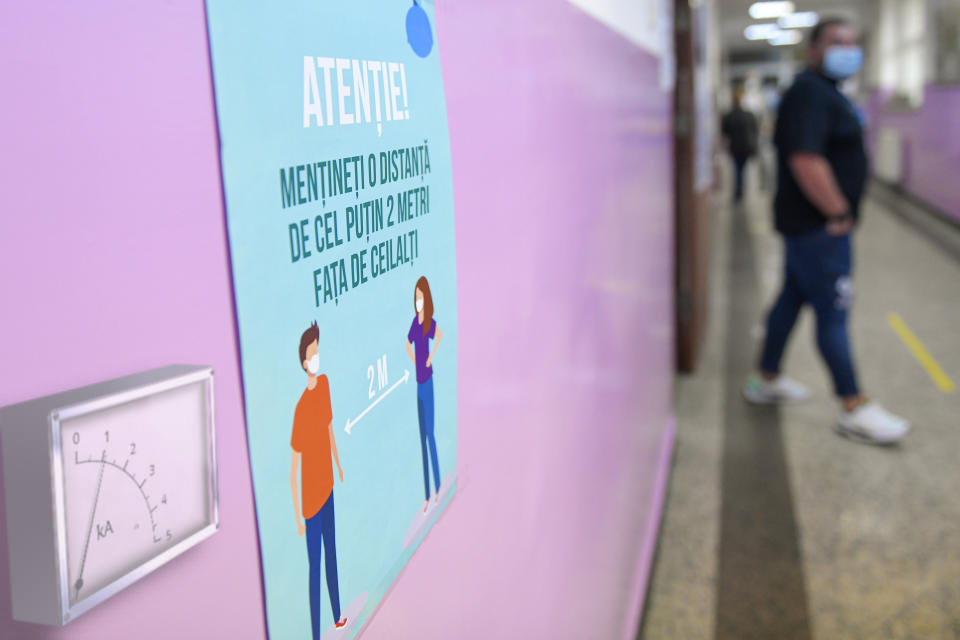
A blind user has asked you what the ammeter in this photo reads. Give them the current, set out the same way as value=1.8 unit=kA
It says value=1 unit=kA
